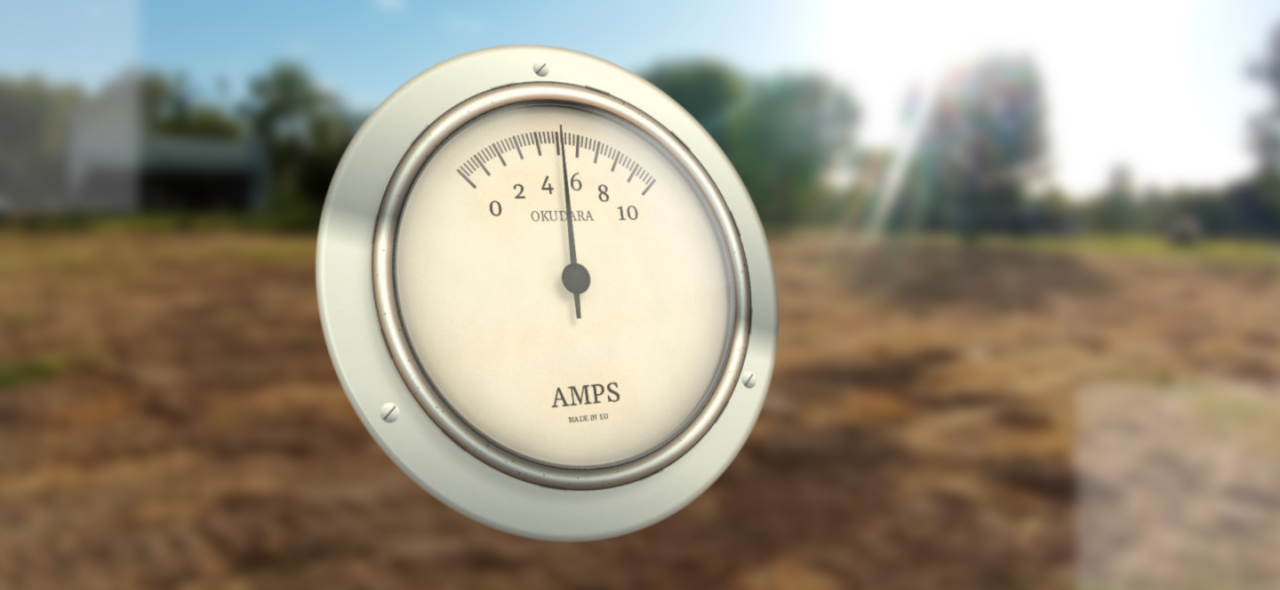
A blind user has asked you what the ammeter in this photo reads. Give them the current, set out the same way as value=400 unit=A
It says value=5 unit=A
